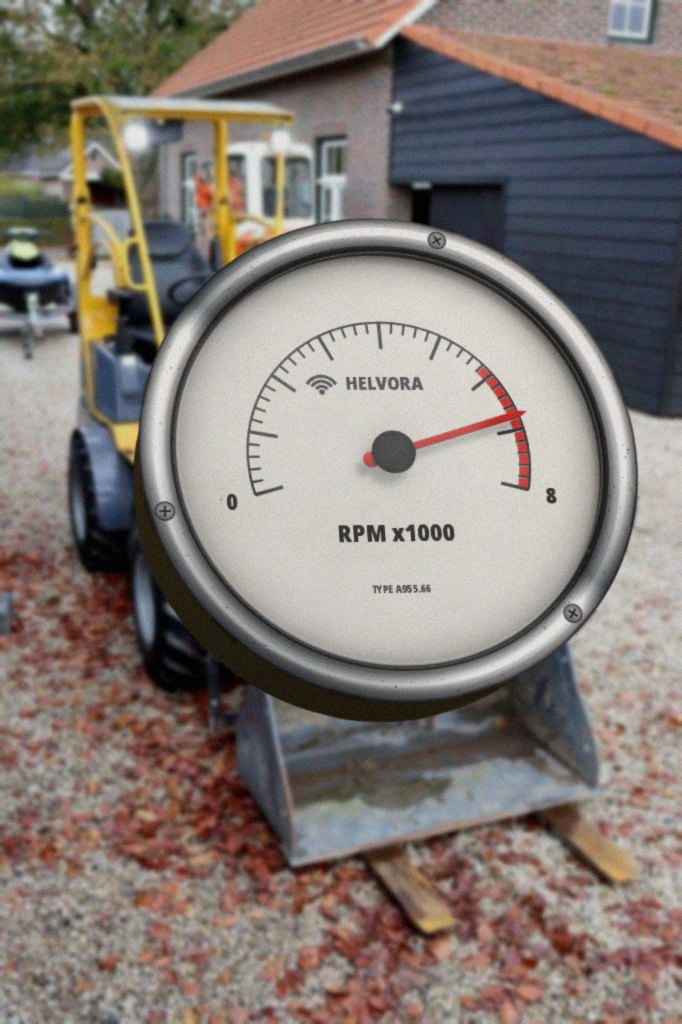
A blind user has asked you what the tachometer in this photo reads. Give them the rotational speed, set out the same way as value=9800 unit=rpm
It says value=6800 unit=rpm
